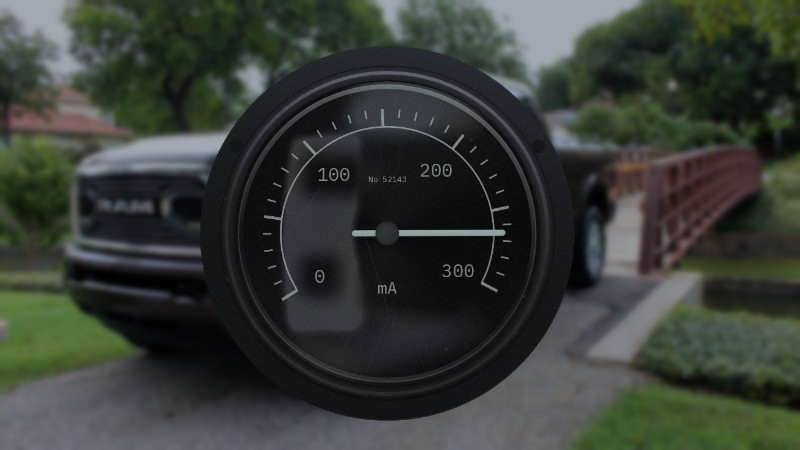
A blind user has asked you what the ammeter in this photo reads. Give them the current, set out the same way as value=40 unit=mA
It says value=265 unit=mA
